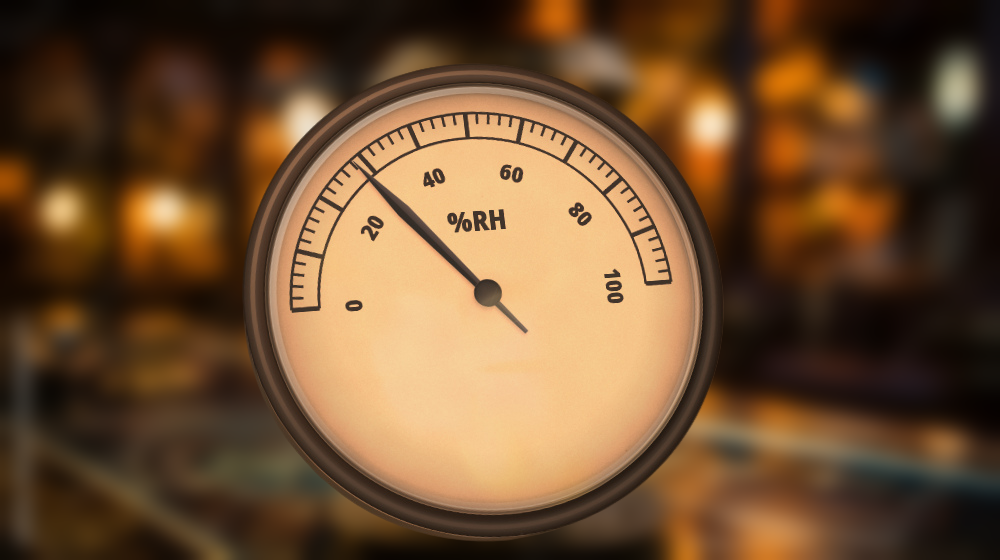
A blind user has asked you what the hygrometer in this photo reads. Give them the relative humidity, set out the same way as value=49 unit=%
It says value=28 unit=%
